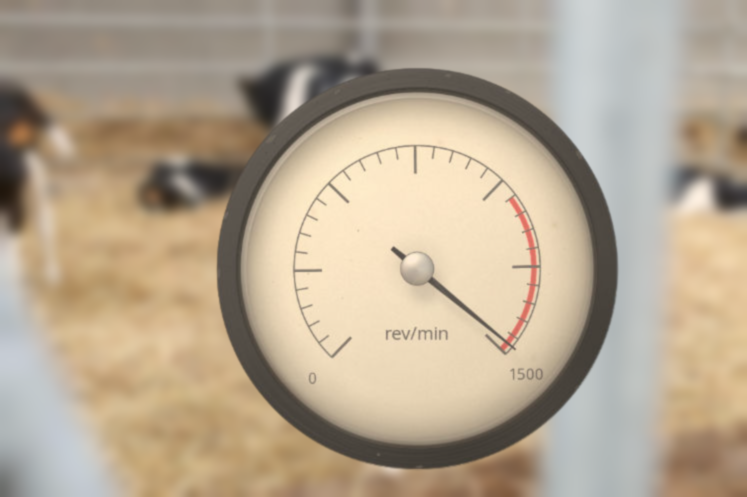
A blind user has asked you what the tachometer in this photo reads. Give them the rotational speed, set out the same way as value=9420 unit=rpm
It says value=1475 unit=rpm
